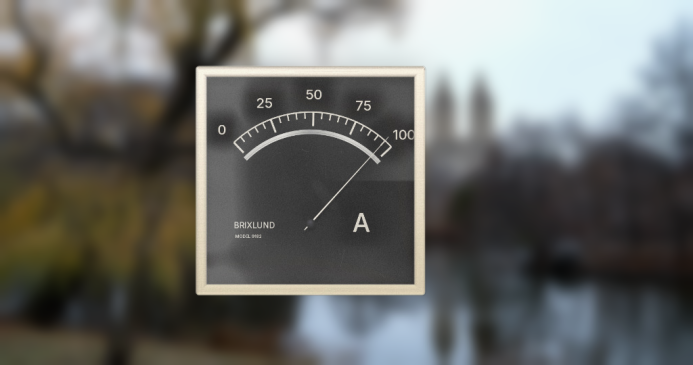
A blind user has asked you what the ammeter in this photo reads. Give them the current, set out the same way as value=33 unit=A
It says value=95 unit=A
